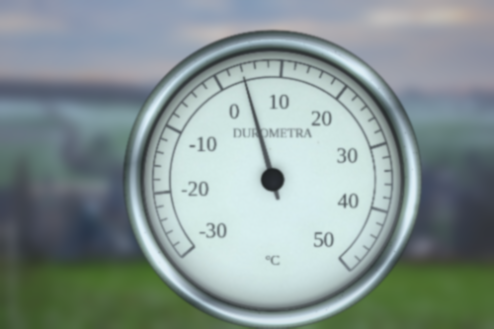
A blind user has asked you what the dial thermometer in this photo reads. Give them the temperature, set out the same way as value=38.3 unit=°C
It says value=4 unit=°C
